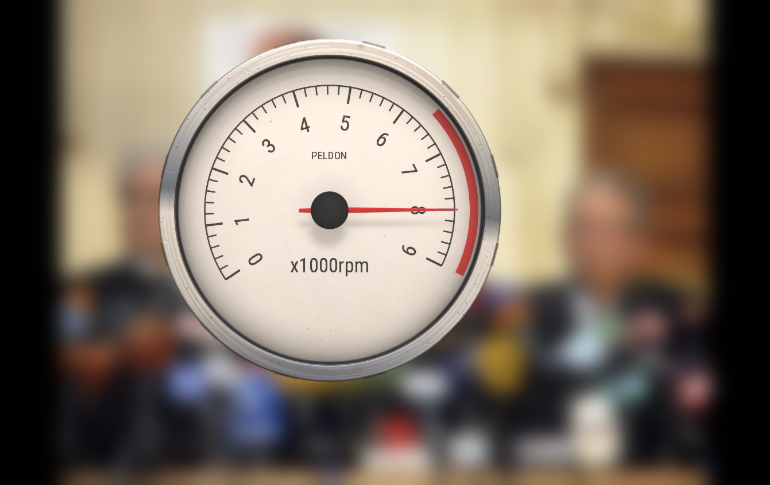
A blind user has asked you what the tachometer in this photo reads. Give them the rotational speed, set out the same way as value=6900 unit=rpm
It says value=8000 unit=rpm
